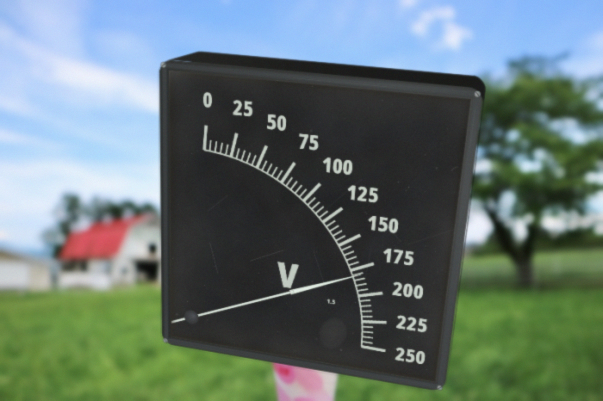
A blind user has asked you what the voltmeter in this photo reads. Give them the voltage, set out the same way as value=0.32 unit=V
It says value=180 unit=V
